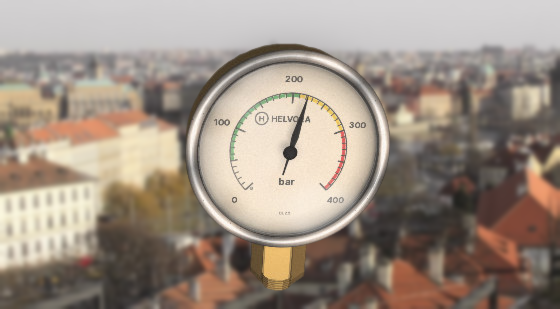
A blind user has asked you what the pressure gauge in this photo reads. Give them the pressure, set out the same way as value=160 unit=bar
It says value=220 unit=bar
